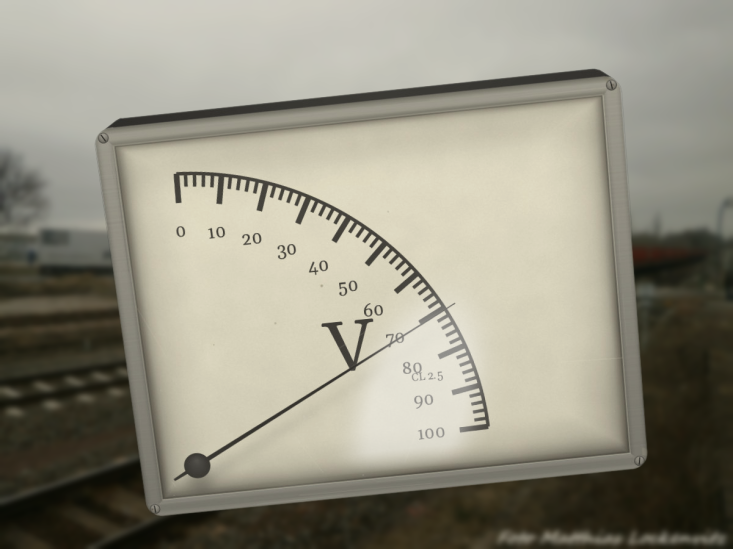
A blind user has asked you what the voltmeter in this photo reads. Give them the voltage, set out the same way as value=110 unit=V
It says value=70 unit=V
